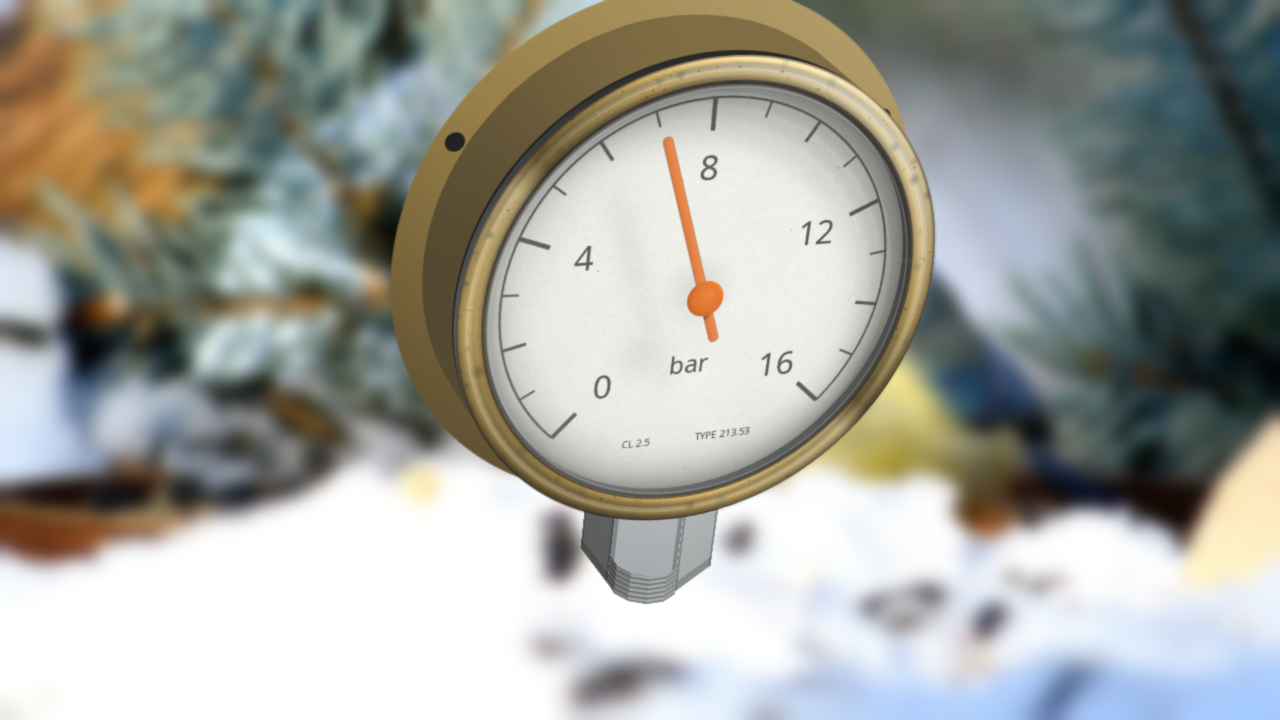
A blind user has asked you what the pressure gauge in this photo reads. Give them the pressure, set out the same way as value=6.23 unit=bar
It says value=7 unit=bar
